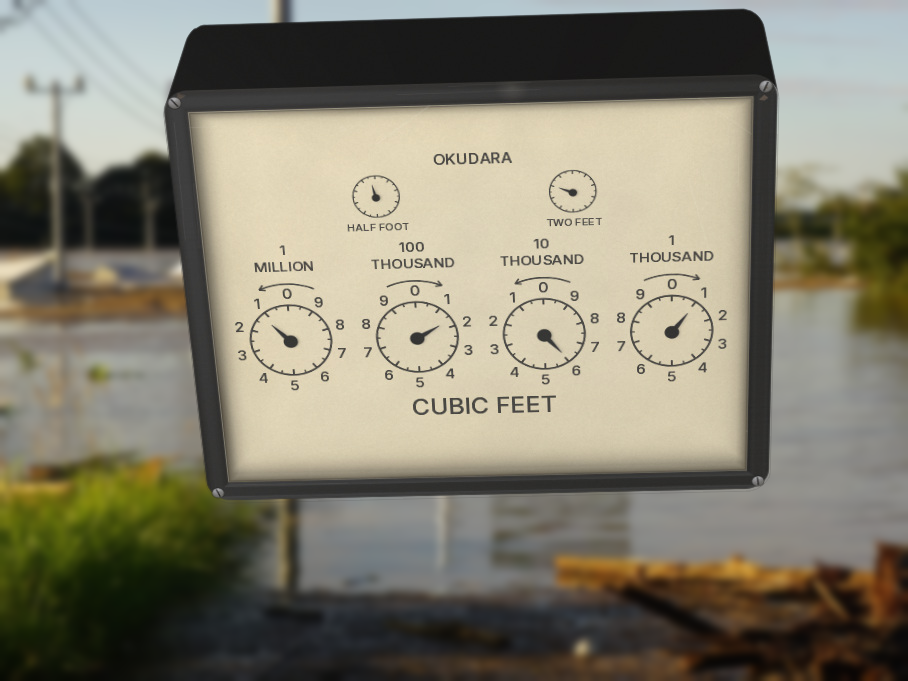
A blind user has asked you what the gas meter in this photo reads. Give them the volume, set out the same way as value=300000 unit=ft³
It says value=116100 unit=ft³
